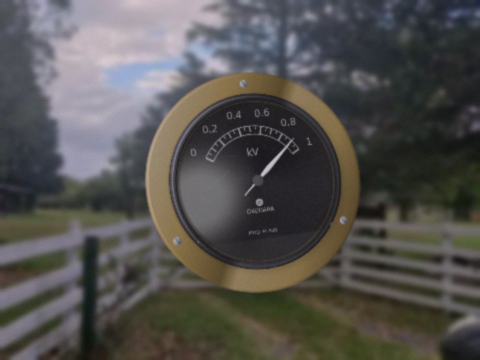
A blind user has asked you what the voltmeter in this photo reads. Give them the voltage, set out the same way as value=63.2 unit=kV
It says value=0.9 unit=kV
